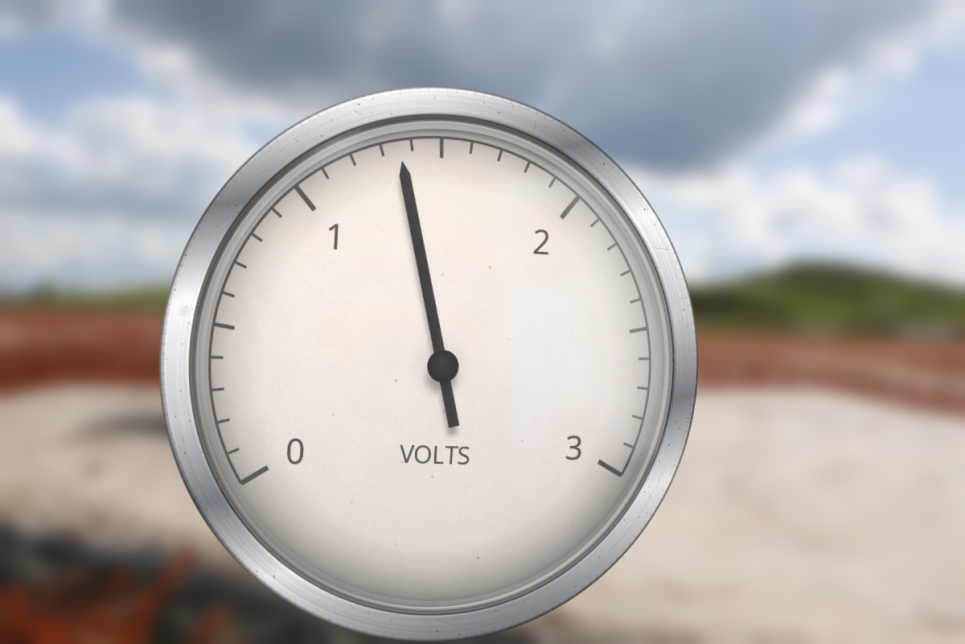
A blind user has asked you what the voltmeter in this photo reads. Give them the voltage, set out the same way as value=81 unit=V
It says value=1.35 unit=V
